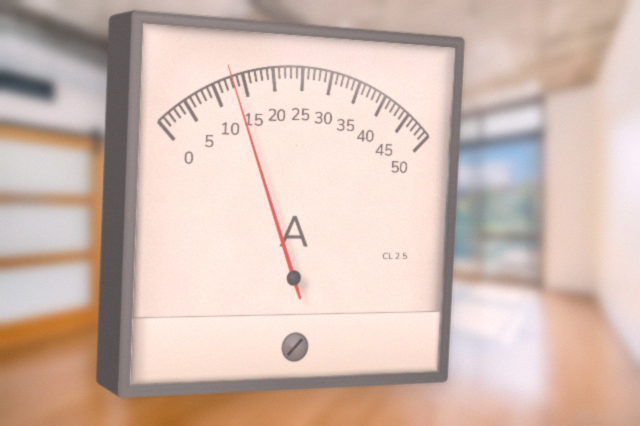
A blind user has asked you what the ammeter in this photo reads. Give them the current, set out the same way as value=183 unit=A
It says value=13 unit=A
